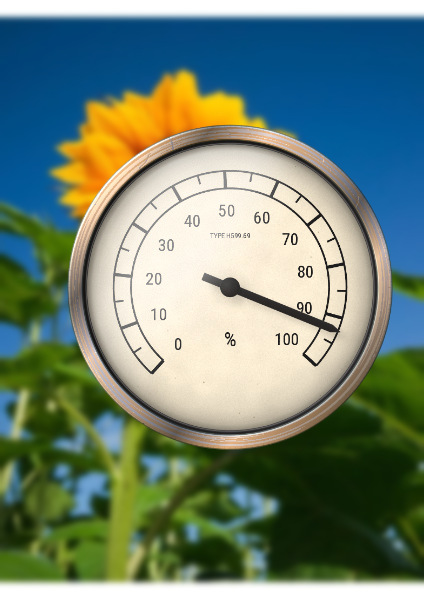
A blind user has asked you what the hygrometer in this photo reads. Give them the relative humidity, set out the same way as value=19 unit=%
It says value=92.5 unit=%
